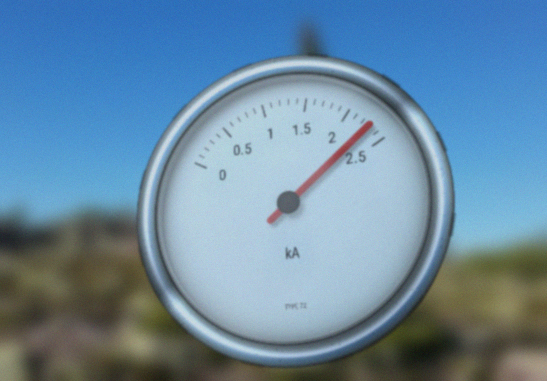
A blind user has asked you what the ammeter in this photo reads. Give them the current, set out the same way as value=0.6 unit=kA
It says value=2.3 unit=kA
